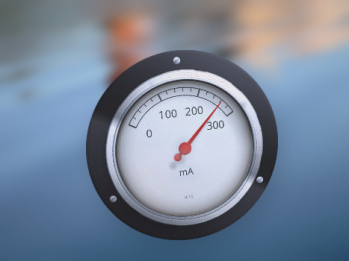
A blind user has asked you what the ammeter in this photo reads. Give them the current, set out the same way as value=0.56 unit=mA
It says value=260 unit=mA
